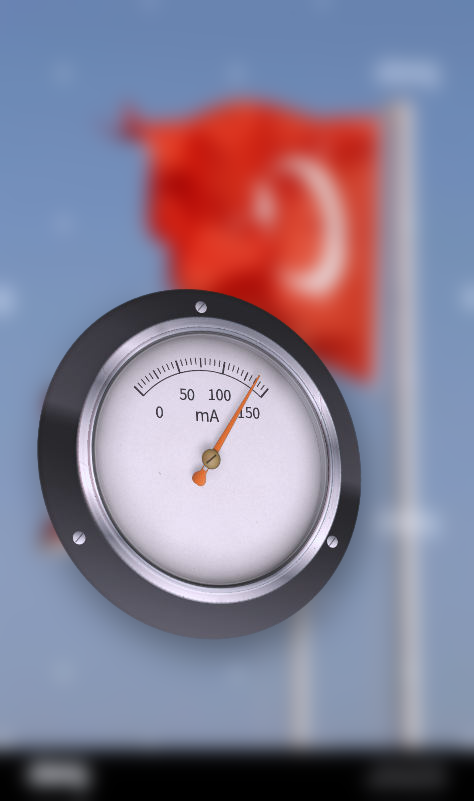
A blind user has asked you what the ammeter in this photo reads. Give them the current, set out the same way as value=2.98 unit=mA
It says value=135 unit=mA
